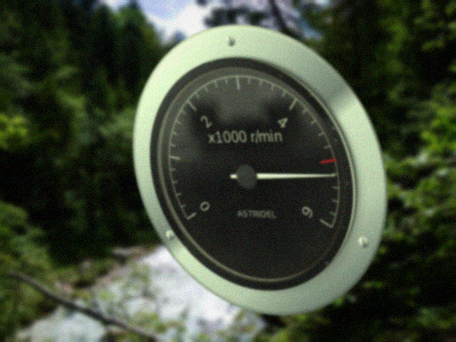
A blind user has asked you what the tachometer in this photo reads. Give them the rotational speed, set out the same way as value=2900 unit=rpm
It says value=5200 unit=rpm
